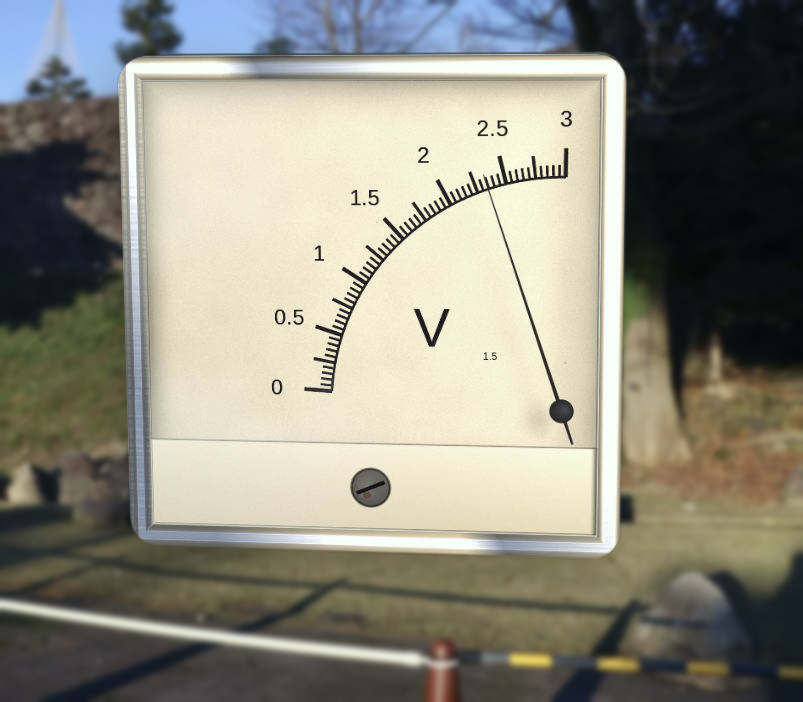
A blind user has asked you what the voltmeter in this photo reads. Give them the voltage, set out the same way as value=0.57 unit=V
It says value=2.35 unit=V
